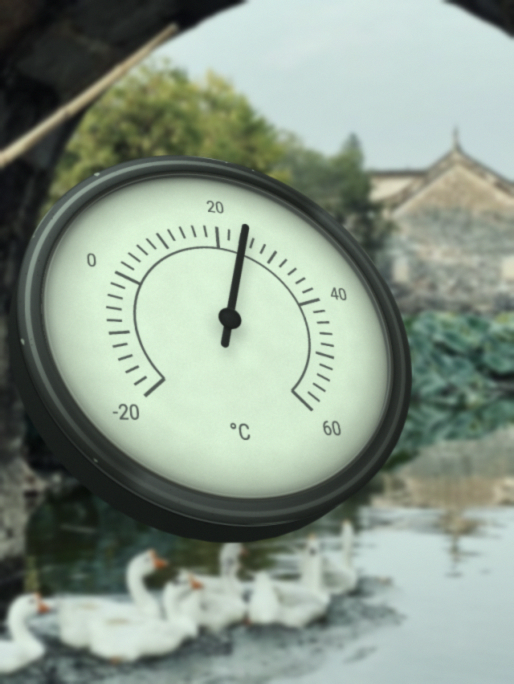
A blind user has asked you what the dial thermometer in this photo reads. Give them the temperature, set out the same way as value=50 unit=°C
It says value=24 unit=°C
